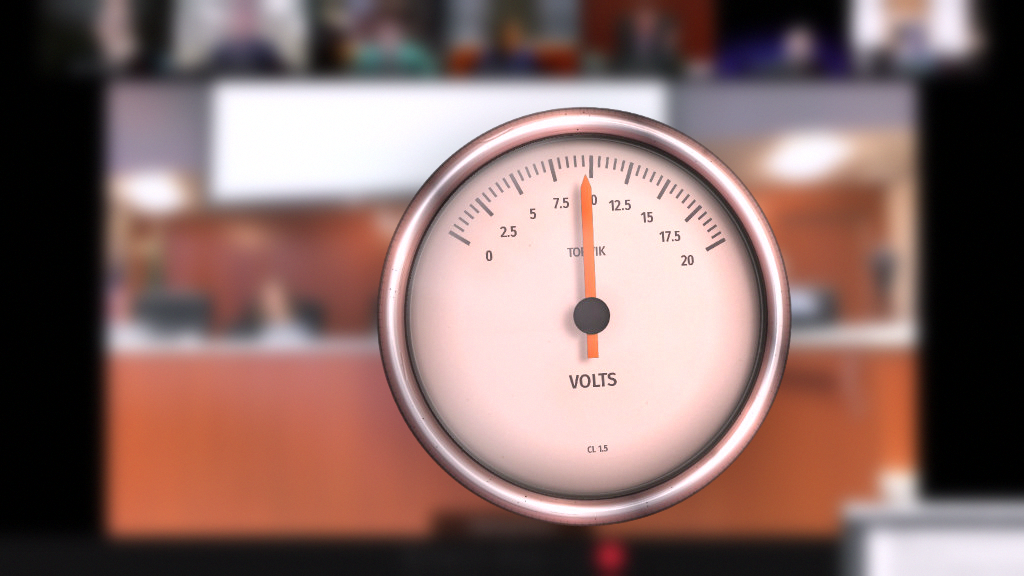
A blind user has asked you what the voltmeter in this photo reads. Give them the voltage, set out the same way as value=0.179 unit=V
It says value=9.5 unit=V
